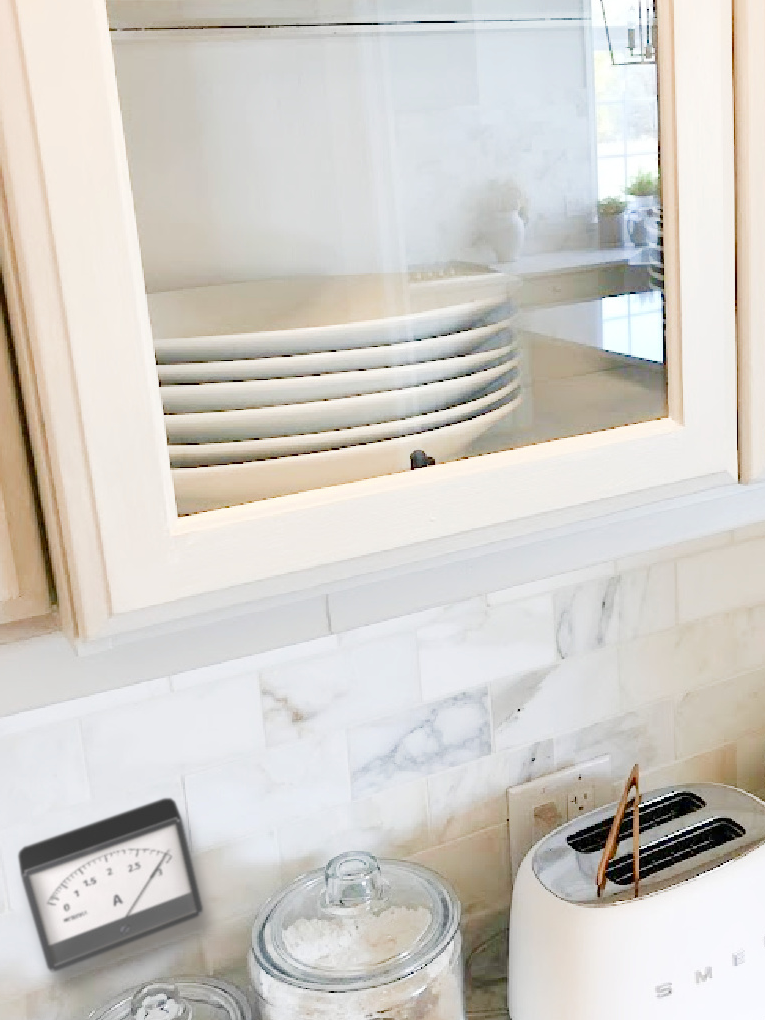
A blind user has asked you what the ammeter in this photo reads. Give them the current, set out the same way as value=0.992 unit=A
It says value=2.9 unit=A
